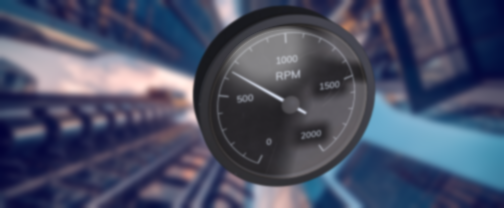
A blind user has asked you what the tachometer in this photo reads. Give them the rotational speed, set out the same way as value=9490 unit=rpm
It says value=650 unit=rpm
